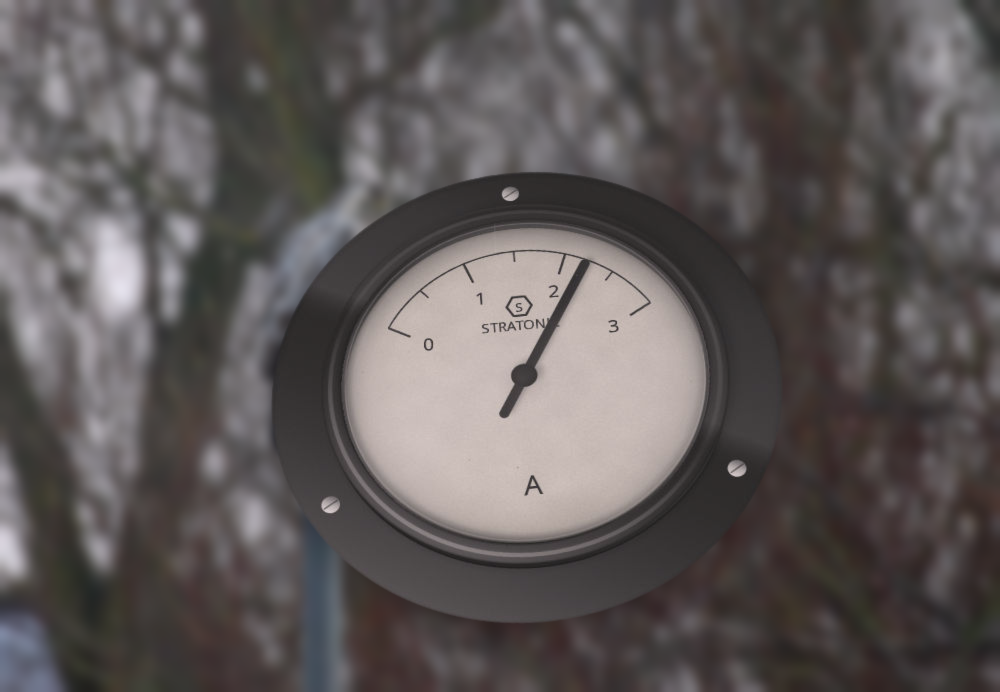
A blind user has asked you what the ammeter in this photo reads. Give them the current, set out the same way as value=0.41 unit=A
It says value=2.25 unit=A
